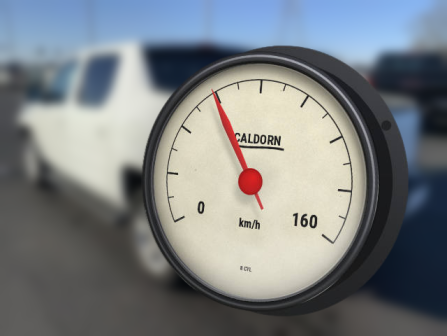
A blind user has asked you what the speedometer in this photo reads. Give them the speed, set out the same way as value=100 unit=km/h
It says value=60 unit=km/h
